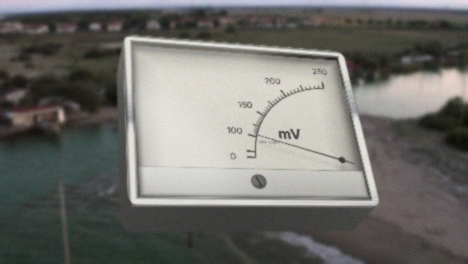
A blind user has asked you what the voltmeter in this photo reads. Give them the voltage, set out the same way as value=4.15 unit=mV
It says value=100 unit=mV
